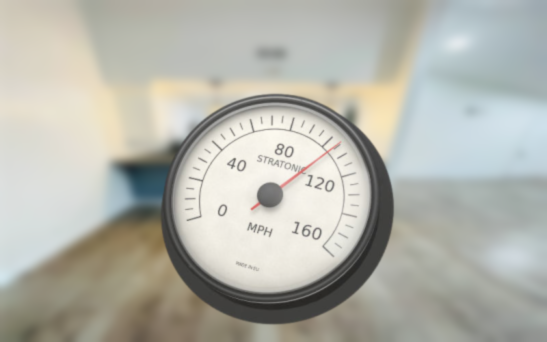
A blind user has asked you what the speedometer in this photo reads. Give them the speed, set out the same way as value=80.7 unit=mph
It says value=105 unit=mph
